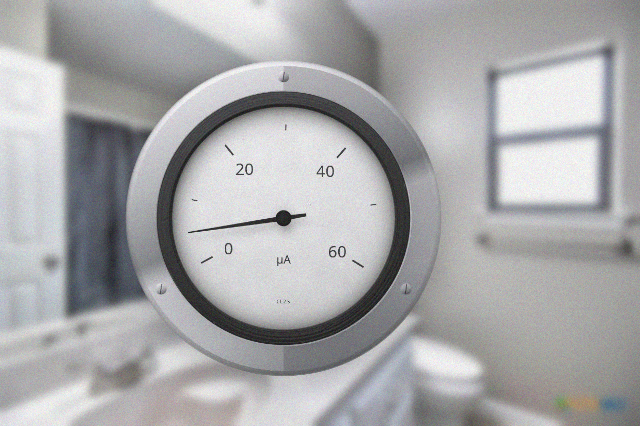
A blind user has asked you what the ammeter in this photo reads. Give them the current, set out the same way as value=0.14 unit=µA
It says value=5 unit=µA
